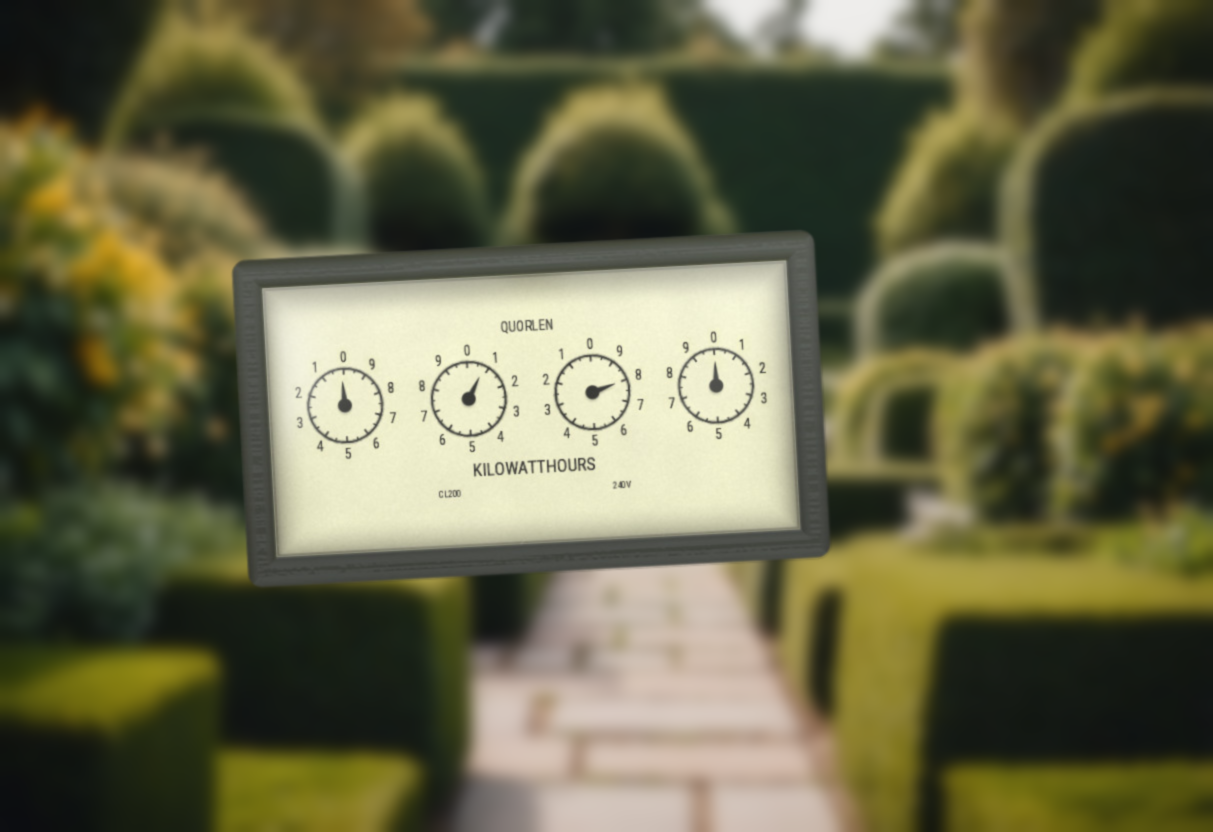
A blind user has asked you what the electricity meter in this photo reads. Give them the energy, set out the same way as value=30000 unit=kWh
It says value=80 unit=kWh
